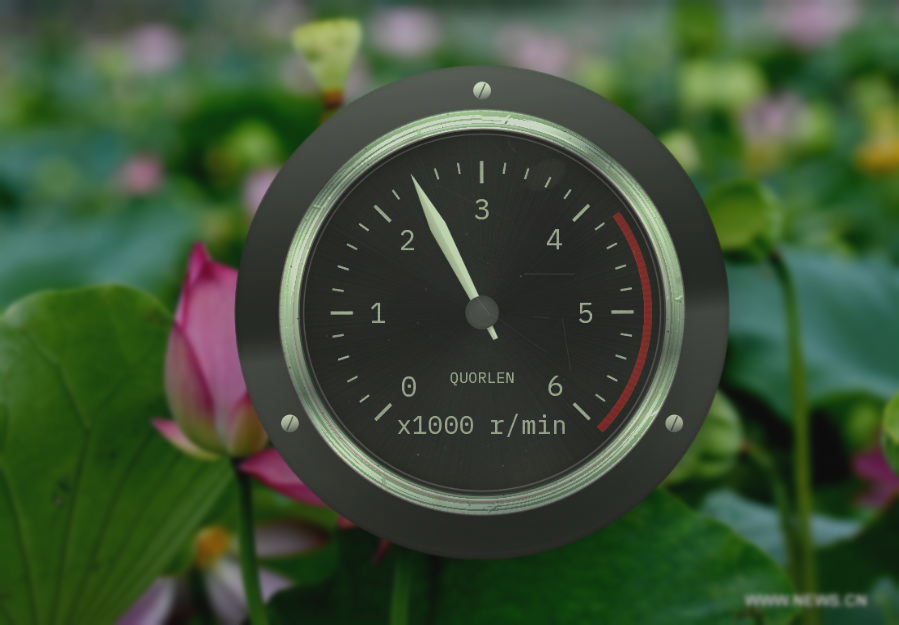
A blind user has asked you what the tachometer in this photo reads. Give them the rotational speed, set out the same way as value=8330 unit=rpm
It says value=2400 unit=rpm
